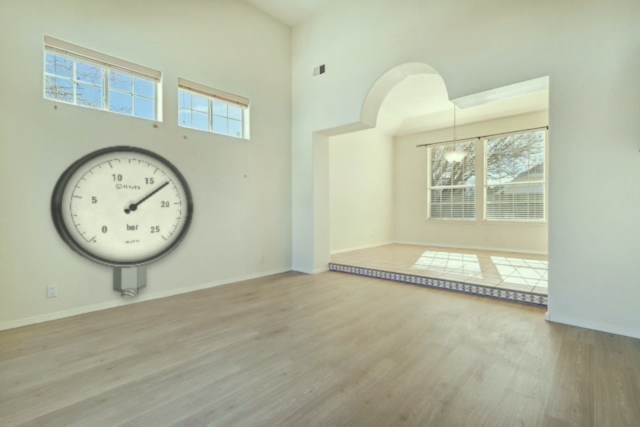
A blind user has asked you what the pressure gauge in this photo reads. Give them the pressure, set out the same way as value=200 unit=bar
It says value=17 unit=bar
